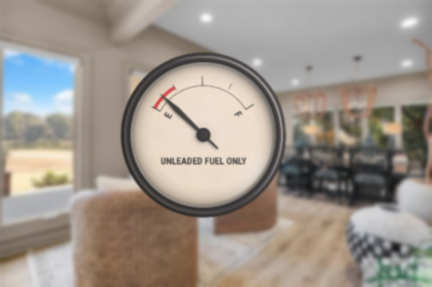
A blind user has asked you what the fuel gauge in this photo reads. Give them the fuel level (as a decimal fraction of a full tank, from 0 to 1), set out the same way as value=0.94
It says value=0.125
